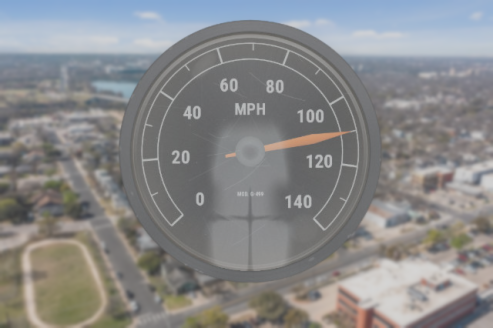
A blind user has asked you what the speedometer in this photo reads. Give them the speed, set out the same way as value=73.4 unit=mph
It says value=110 unit=mph
